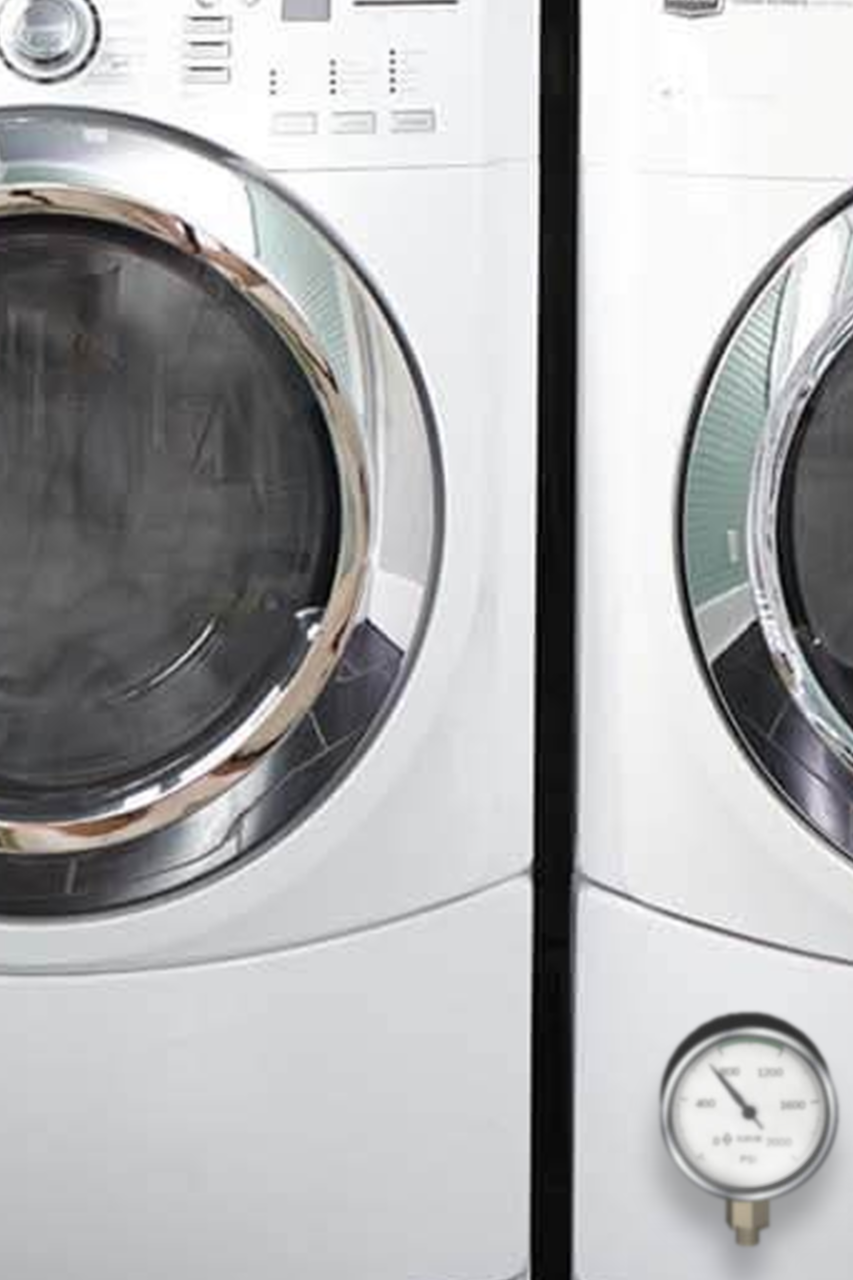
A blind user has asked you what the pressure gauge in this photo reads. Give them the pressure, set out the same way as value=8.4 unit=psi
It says value=700 unit=psi
